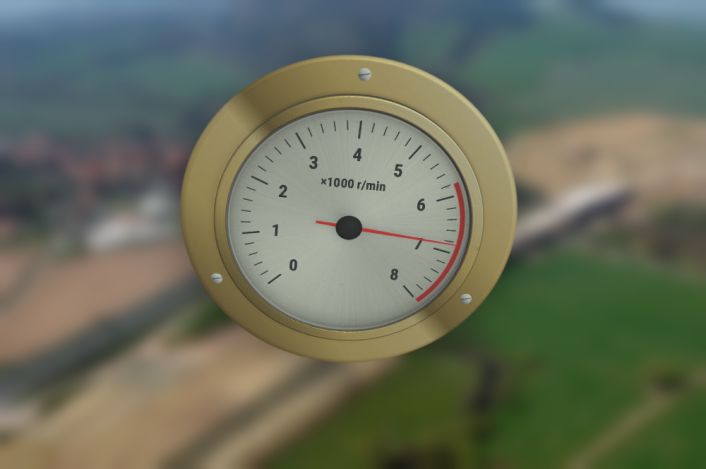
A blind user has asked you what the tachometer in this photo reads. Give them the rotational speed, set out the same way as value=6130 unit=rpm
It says value=6800 unit=rpm
